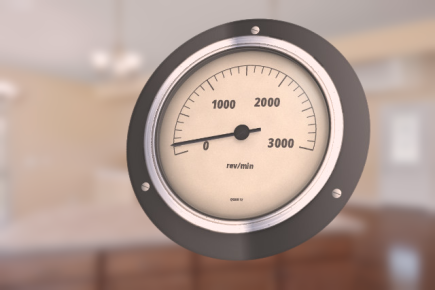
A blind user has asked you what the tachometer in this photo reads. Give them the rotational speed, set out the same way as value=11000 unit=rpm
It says value=100 unit=rpm
